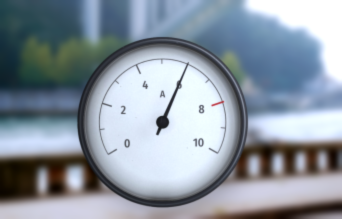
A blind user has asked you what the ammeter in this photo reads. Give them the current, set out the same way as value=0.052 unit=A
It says value=6 unit=A
